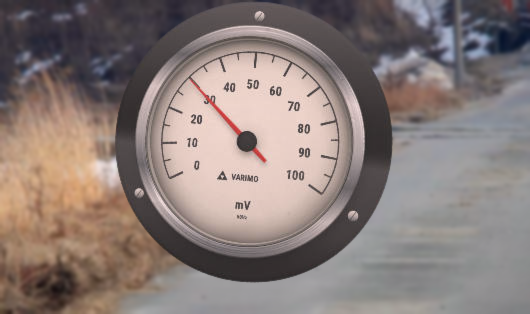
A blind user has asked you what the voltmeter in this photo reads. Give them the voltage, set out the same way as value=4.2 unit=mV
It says value=30 unit=mV
